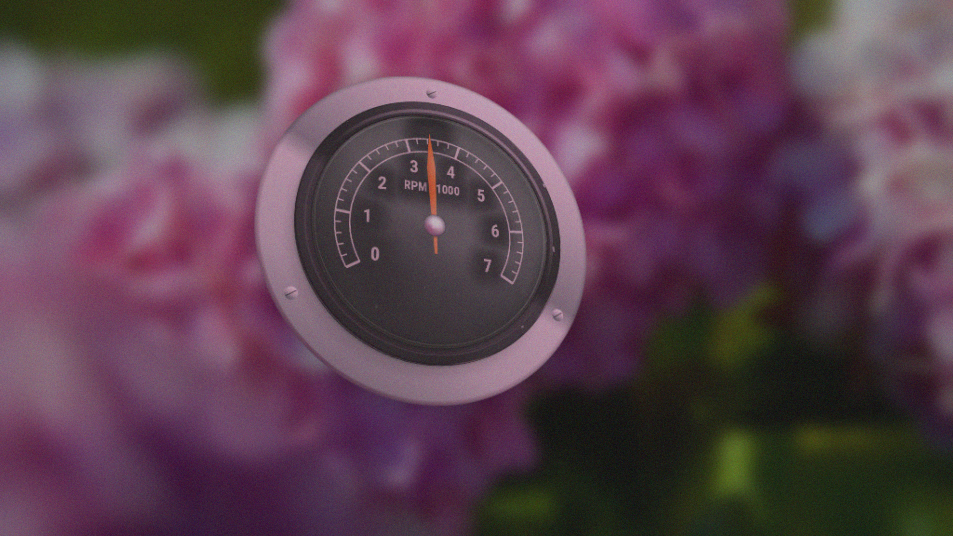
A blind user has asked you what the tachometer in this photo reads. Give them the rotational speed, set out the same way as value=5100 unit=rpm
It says value=3400 unit=rpm
